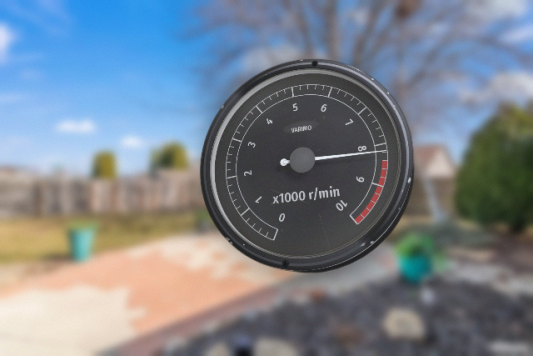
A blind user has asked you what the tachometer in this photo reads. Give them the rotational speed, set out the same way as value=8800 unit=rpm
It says value=8200 unit=rpm
